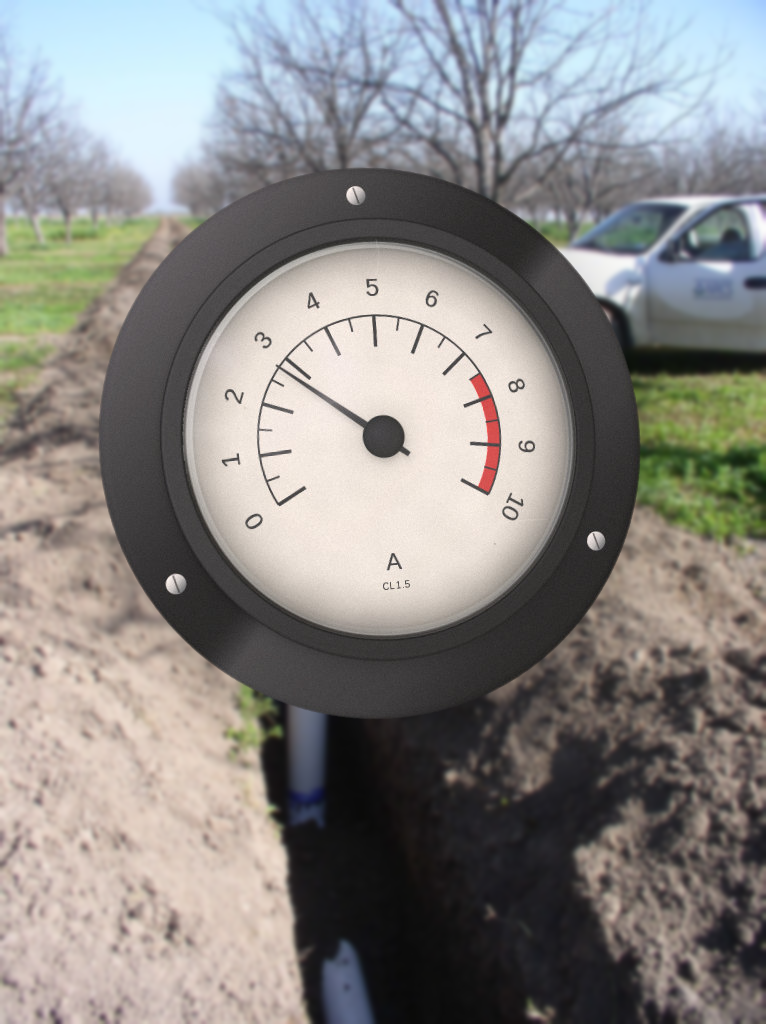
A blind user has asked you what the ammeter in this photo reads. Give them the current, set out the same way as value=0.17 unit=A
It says value=2.75 unit=A
